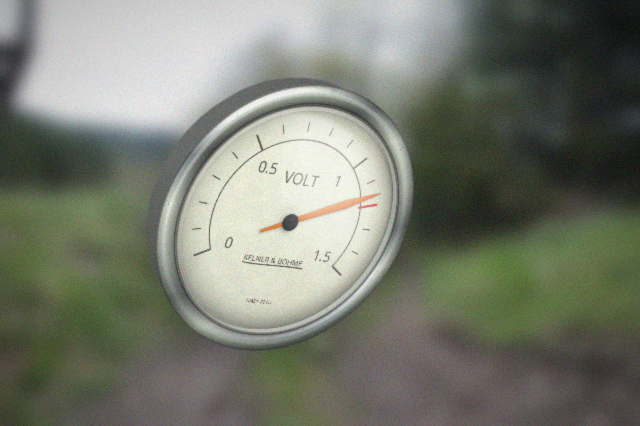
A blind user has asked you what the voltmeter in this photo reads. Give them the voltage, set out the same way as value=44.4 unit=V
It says value=1.15 unit=V
